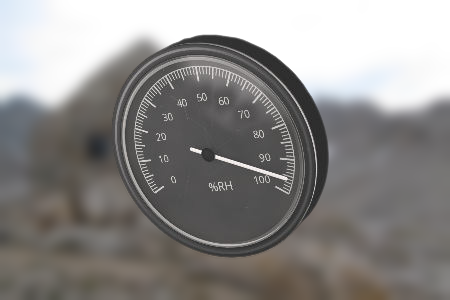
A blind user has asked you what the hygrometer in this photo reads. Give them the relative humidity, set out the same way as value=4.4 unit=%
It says value=95 unit=%
